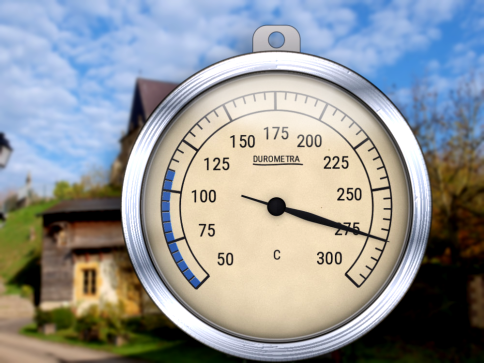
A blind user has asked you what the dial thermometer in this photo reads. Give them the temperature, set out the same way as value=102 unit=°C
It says value=275 unit=°C
